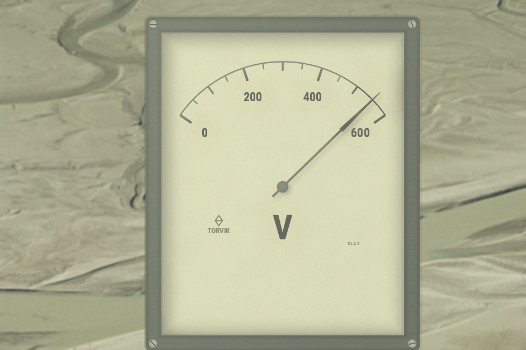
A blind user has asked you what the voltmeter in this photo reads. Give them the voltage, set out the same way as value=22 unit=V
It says value=550 unit=V
